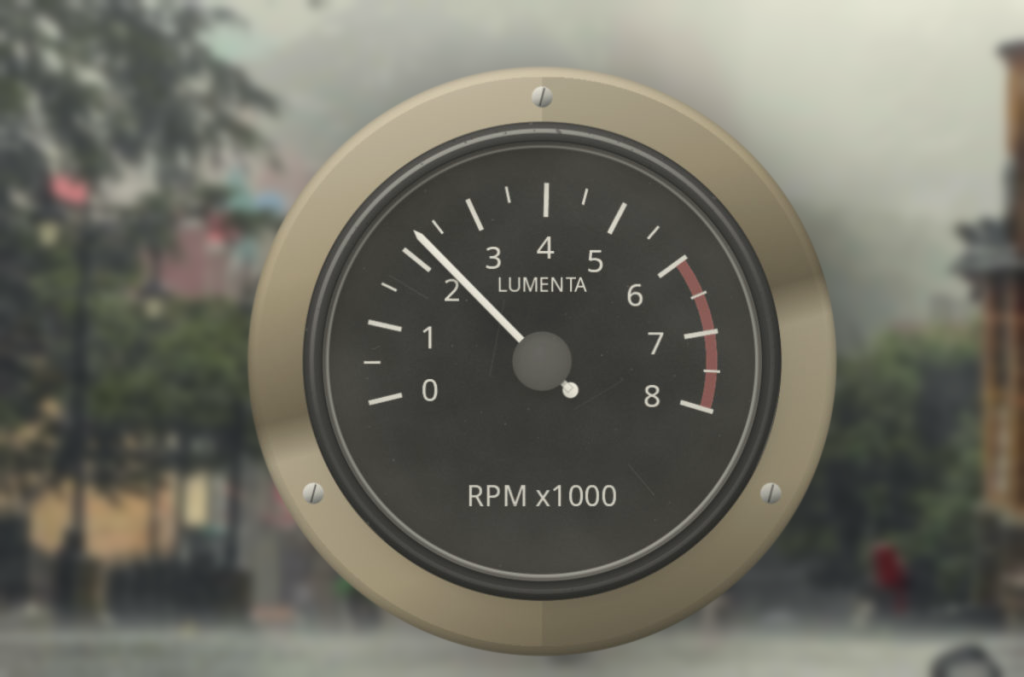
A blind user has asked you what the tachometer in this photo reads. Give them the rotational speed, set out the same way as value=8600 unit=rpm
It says value=2250 unit=rpm
